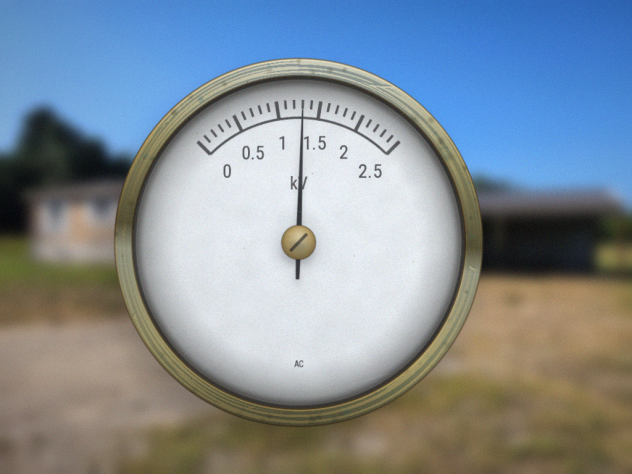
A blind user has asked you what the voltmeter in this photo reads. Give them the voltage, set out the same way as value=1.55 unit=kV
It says value=1.3 unit=kV
